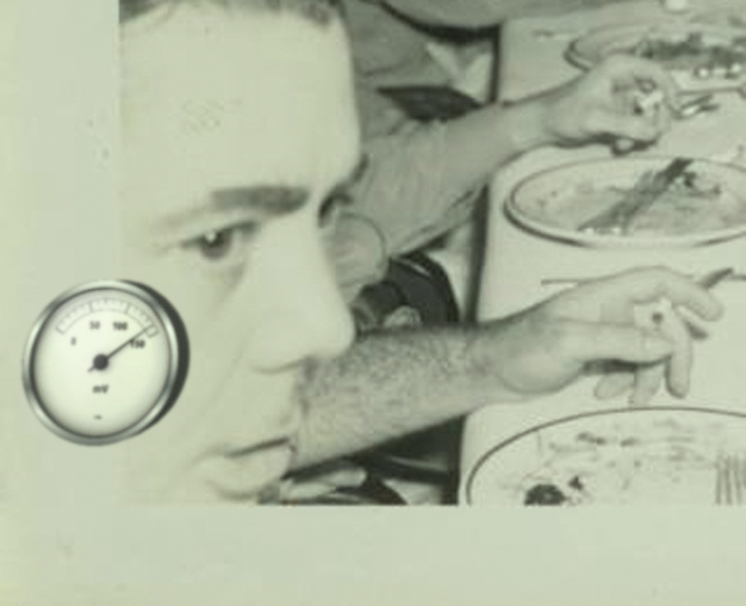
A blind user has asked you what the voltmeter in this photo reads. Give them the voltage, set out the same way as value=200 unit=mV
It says value=140 unit=mV
